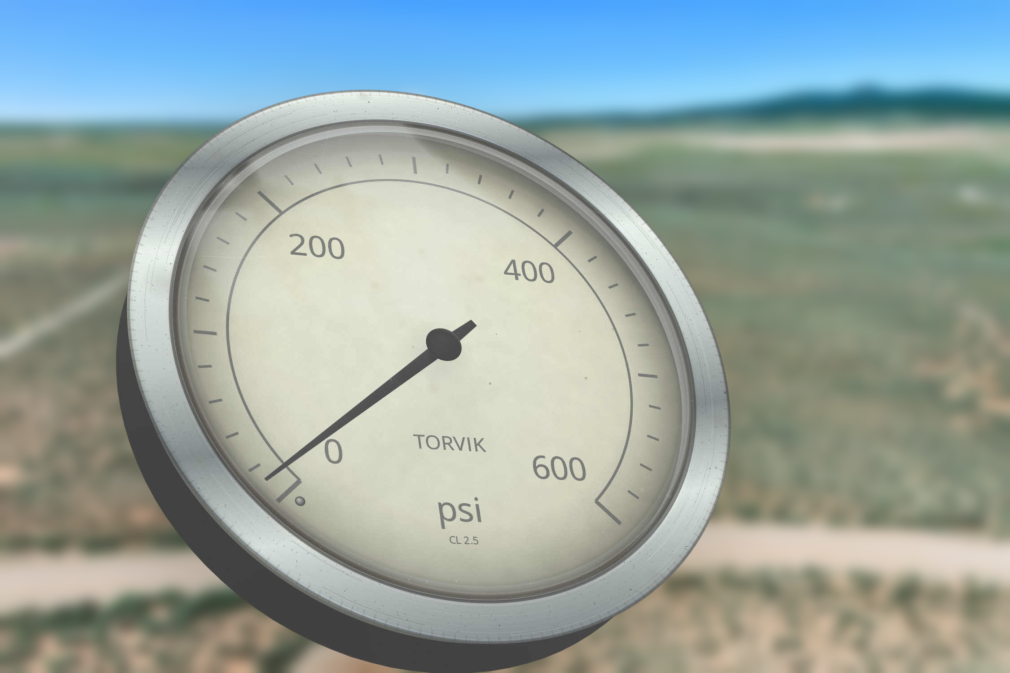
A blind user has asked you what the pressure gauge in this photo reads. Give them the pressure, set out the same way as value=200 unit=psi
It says value=10 unit=psi
